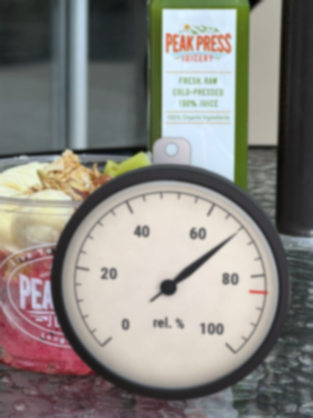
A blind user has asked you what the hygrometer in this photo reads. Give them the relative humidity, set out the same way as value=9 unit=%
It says value=68 unit=%
